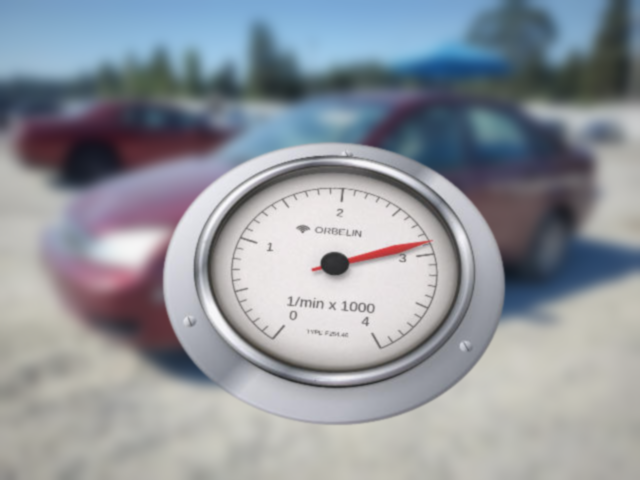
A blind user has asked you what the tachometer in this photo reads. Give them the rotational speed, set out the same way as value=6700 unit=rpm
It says value=2900 unit=rpm
